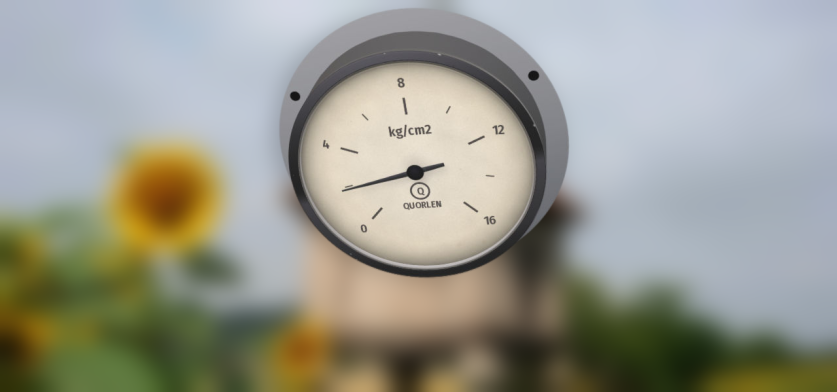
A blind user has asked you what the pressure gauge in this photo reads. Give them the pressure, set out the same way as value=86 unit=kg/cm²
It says value=2 unit=kg/cm²
